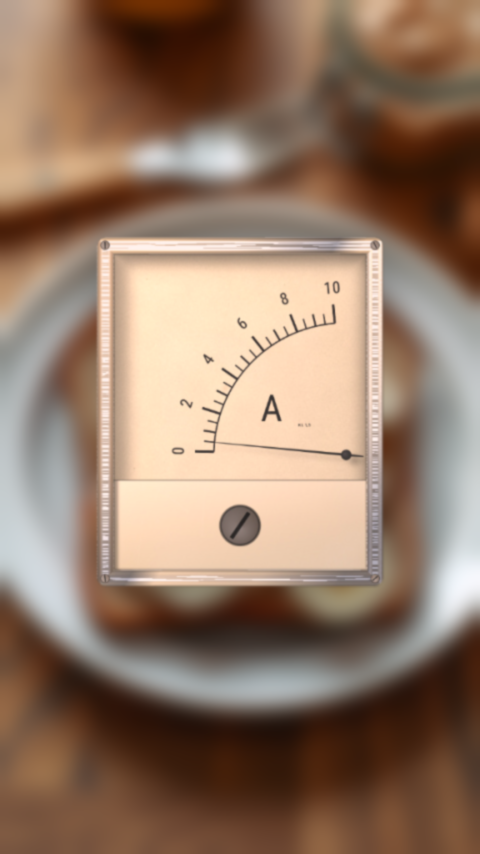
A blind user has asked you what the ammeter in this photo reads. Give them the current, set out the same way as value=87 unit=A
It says value=0.5 unit=A
